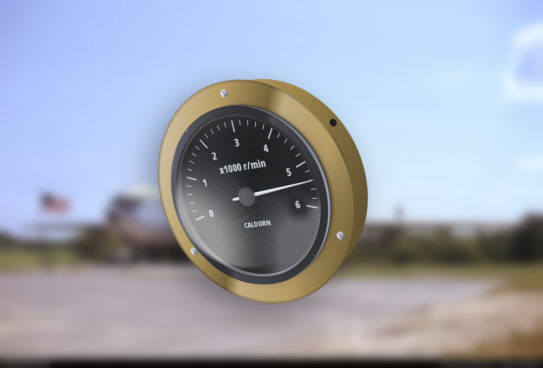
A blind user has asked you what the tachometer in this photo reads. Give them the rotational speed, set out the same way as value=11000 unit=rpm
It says value=5400 unit=rpm
